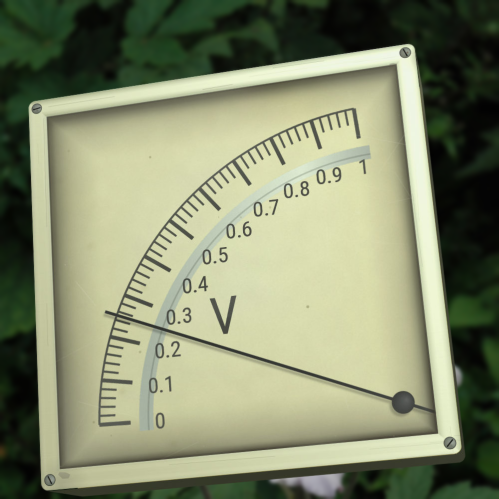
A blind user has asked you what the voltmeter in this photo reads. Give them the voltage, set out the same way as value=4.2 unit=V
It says value=0.25 unit=V
